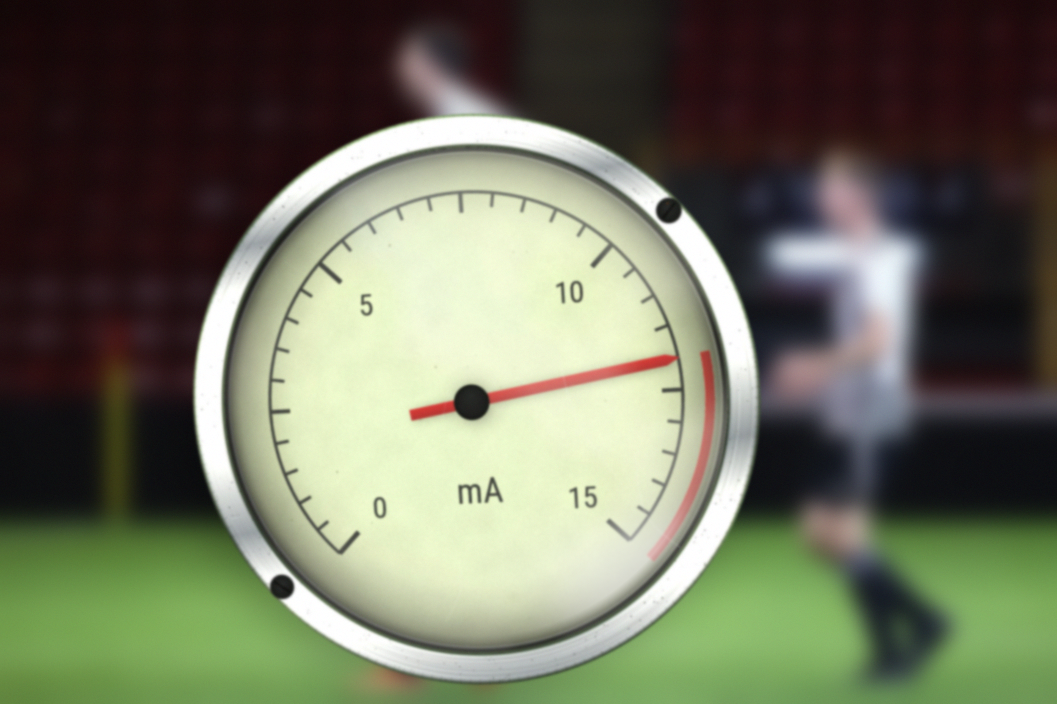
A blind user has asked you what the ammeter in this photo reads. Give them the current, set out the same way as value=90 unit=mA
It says value=12 unit=mA
